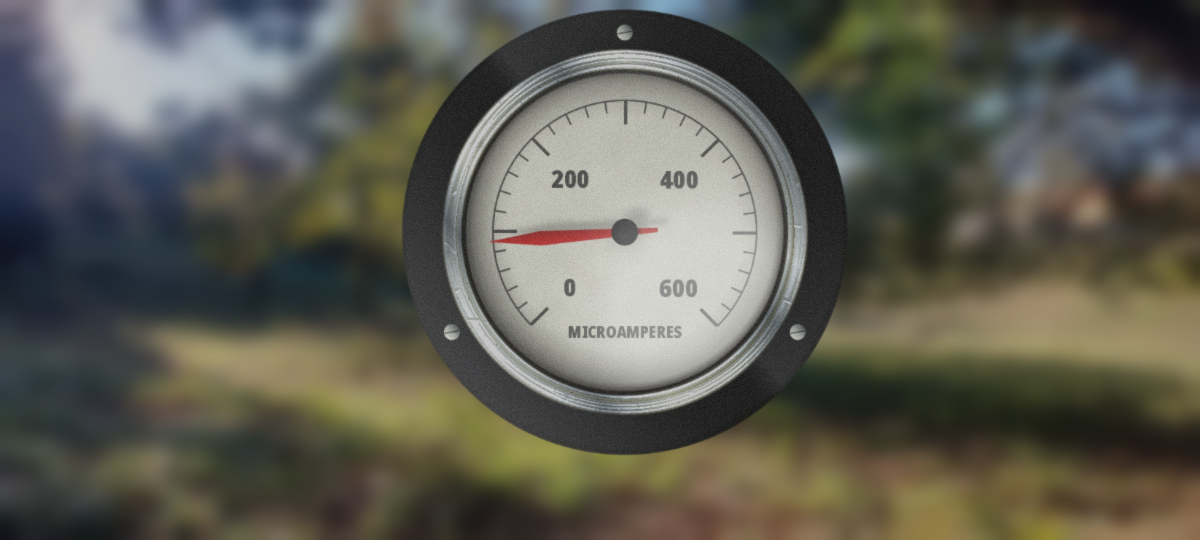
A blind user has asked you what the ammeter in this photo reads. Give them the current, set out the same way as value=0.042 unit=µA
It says value=90 unit=µA
